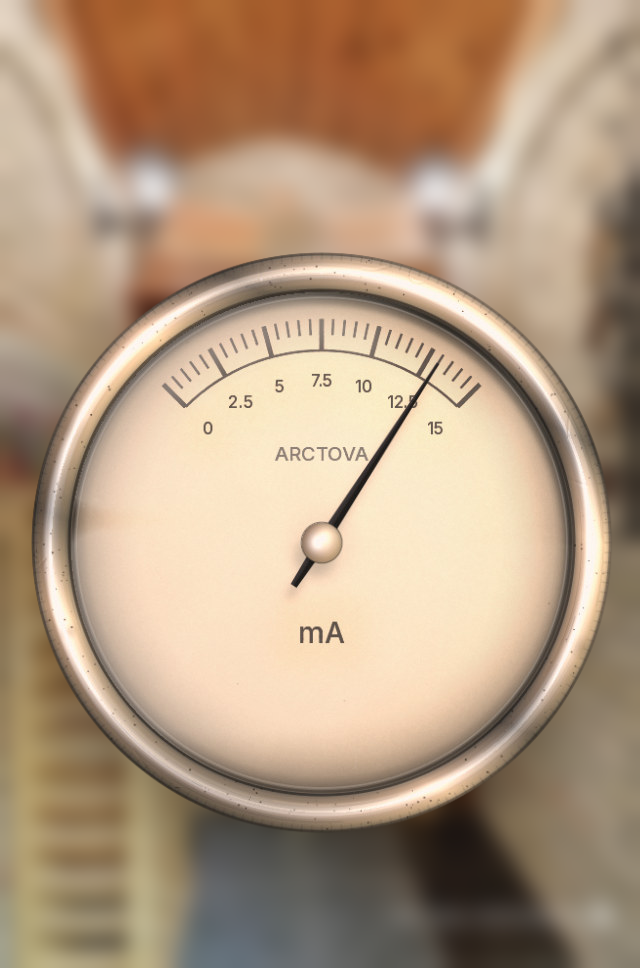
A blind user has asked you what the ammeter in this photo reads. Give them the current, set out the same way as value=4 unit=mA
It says value=13 unit=mA
